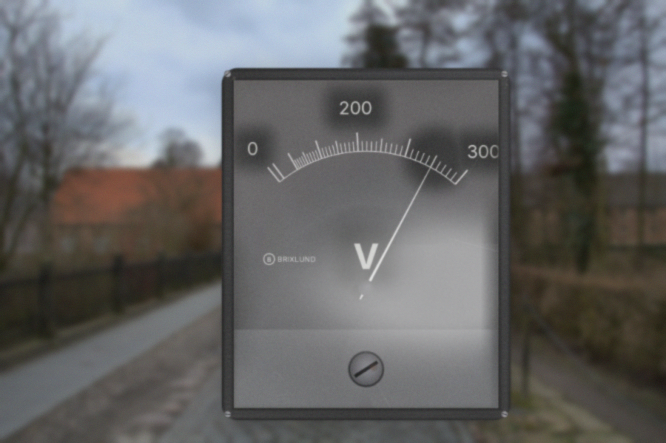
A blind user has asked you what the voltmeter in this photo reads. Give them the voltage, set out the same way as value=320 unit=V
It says value=275 unit=V
